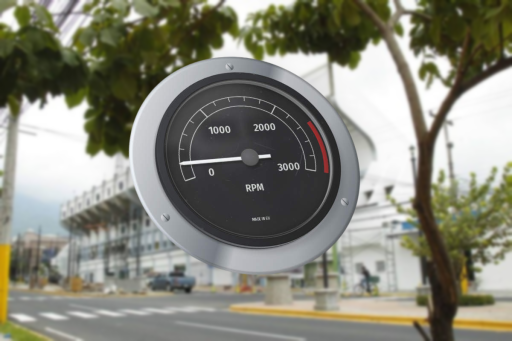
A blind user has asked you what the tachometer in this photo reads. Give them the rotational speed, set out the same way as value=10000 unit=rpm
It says value=200 unit=rpm
